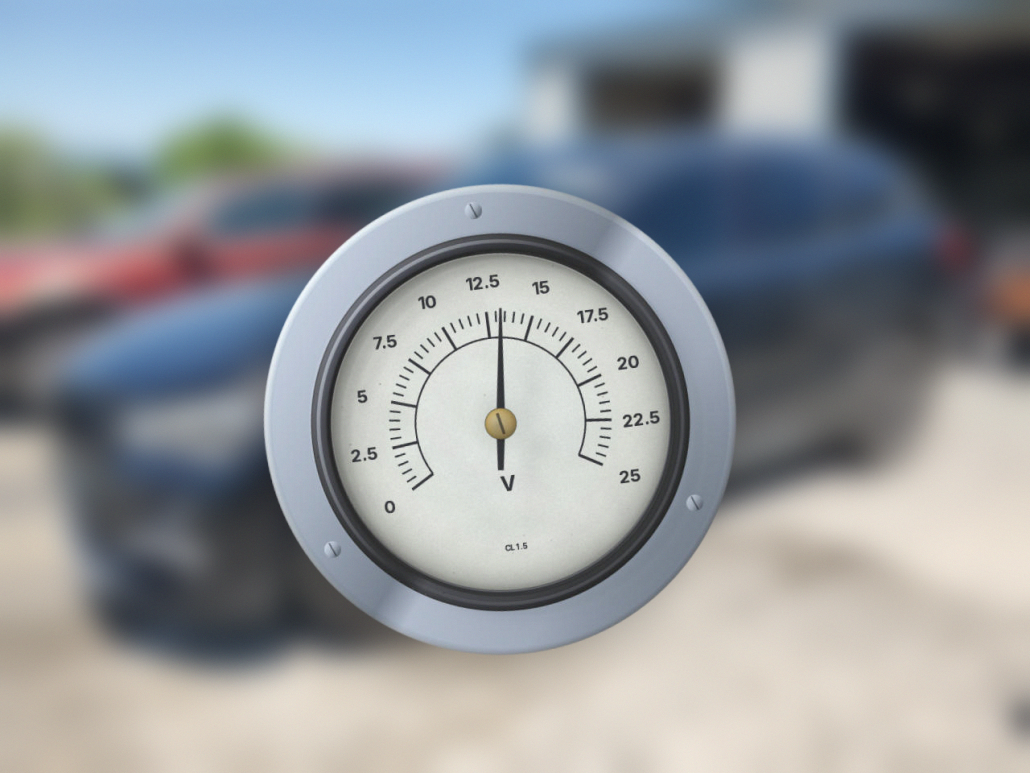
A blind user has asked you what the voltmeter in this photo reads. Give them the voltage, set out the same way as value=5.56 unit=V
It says value=13.25 unit=V
